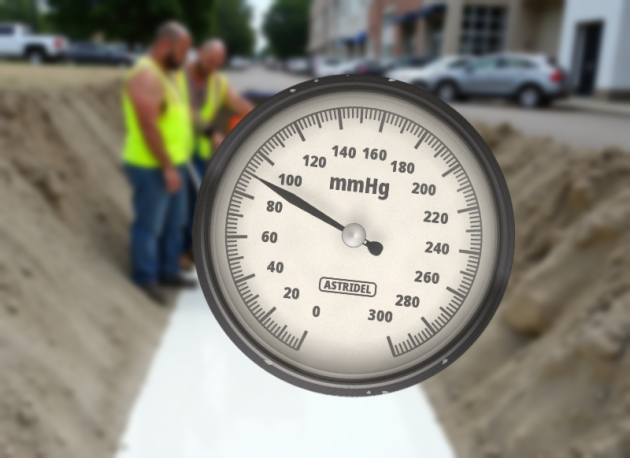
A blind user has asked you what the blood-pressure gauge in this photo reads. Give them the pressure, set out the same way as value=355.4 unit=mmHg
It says value=90 unit=mmHg
